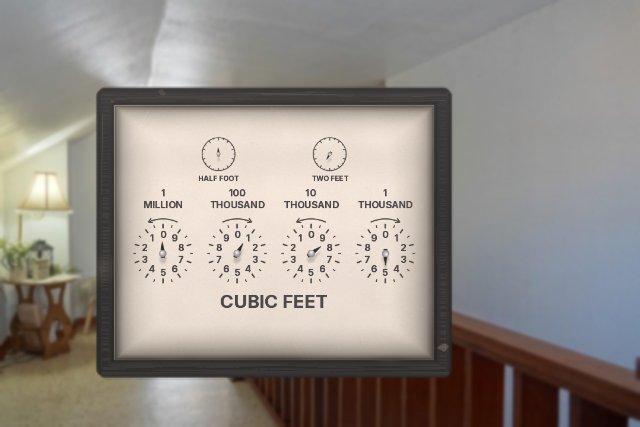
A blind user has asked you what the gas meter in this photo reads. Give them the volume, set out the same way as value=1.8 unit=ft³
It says value=8500 unit=ft³
